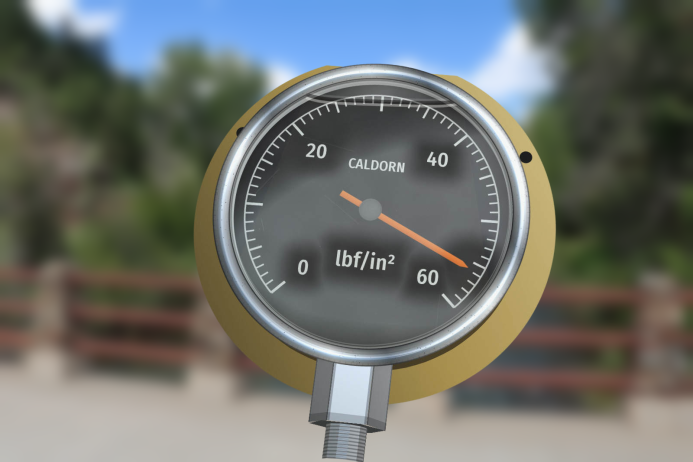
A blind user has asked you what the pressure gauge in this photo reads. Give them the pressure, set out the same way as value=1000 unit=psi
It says value=56 unit=psi
